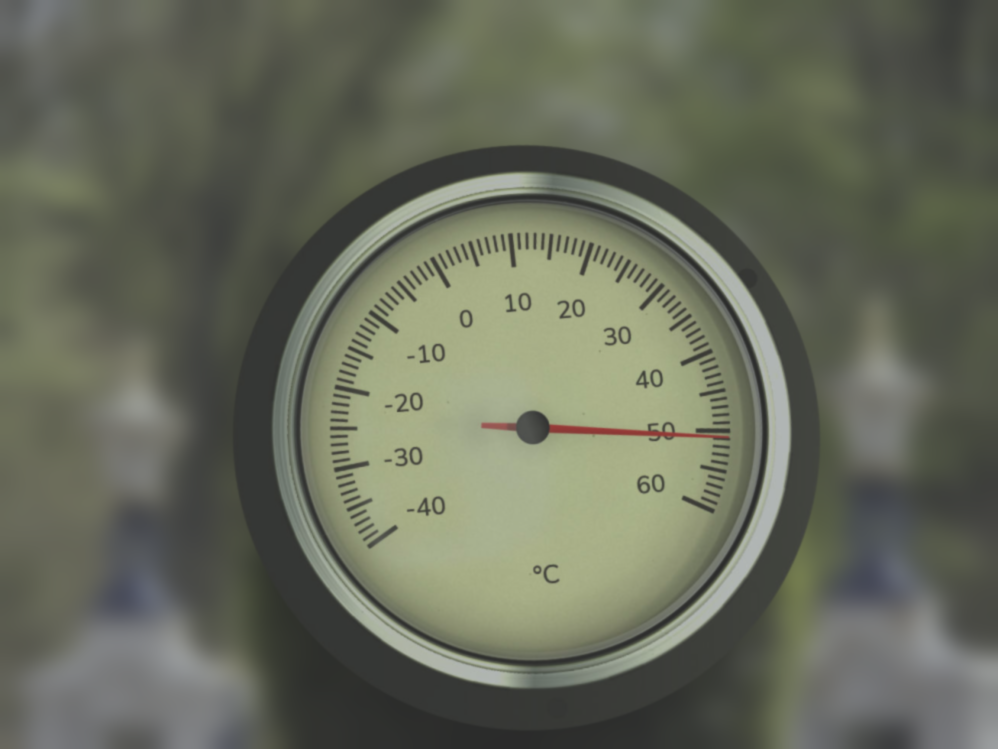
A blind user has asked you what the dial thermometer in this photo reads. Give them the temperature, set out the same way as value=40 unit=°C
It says value=51 unit=°C
